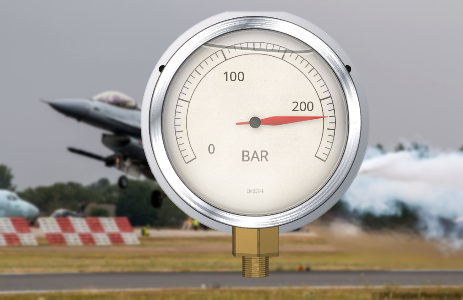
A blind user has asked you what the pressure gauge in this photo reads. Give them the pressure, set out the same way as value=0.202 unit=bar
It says value=215 unit=bar
